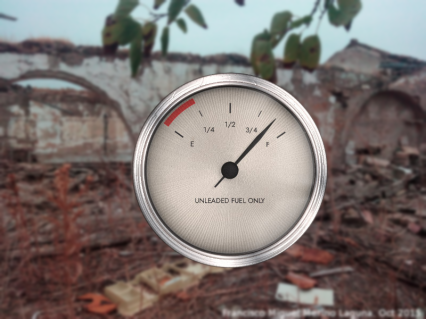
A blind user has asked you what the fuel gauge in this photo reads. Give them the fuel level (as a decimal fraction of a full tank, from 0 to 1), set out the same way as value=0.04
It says value=0.875
